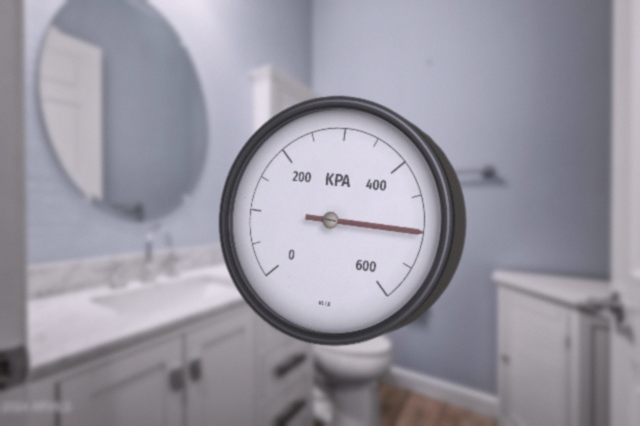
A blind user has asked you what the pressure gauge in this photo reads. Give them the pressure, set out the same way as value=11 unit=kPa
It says value=500 unit=kPa
